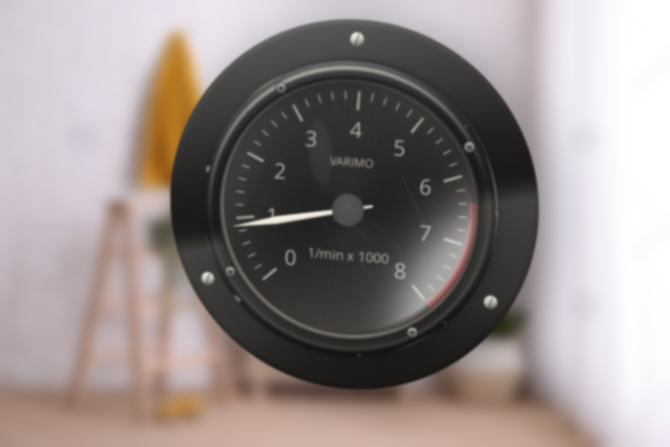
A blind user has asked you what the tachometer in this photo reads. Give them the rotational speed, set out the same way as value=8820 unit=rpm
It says value=900 unit=rpm
